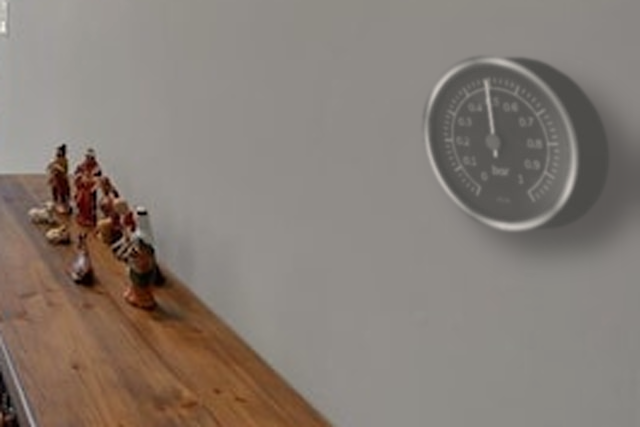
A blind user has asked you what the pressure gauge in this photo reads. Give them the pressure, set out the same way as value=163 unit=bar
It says value=0.5 unit=bar
